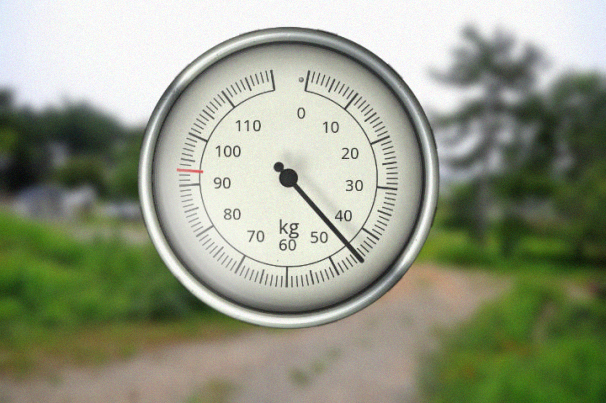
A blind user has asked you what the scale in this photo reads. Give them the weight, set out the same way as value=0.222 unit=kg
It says value=45 unit=kg
